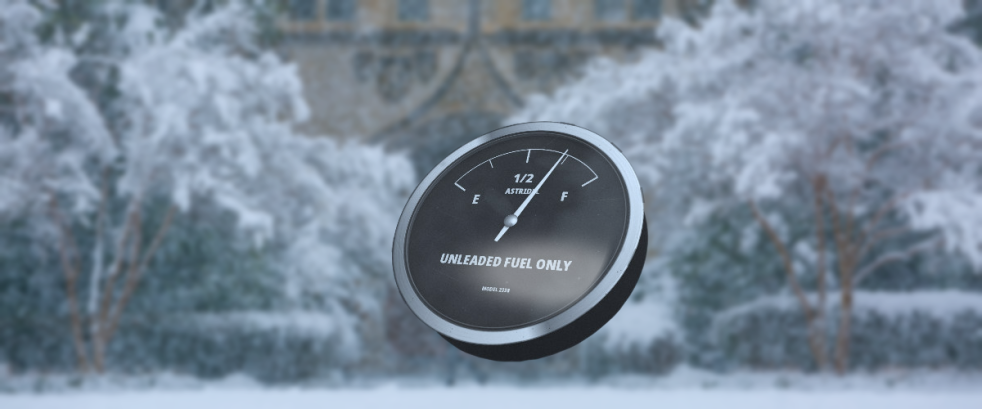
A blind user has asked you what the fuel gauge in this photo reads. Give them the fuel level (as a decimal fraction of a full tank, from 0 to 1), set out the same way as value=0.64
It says value=0.75
